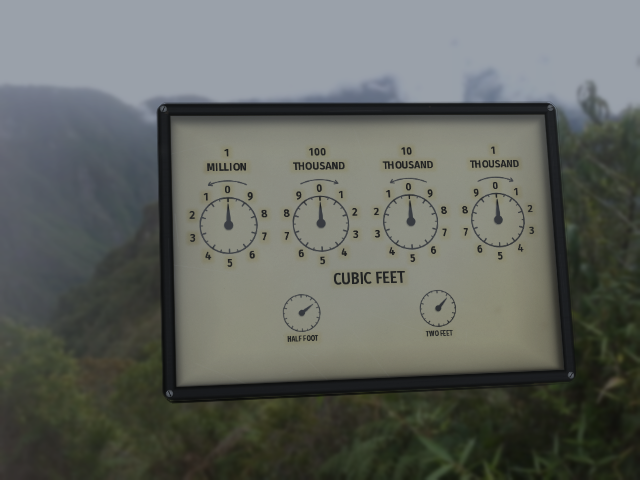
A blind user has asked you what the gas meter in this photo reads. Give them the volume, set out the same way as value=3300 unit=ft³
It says value=0 unit=ft³
